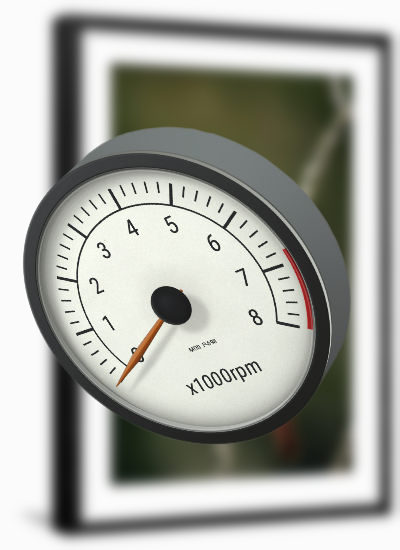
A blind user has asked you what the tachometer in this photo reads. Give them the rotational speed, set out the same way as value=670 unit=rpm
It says value=0 unit=rpm
